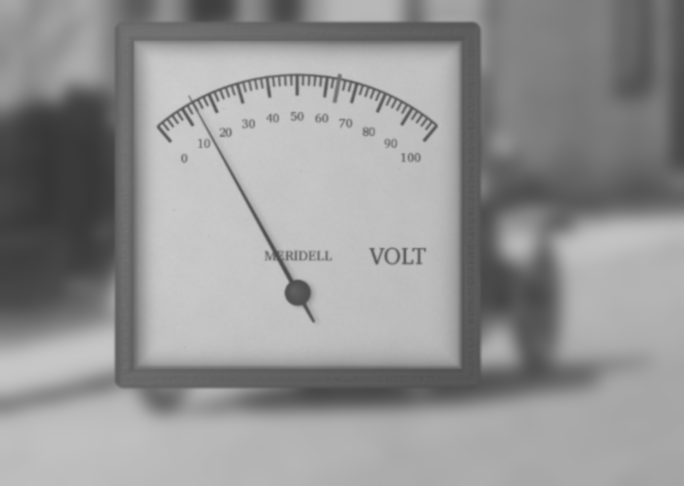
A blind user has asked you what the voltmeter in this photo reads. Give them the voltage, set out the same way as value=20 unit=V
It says value=14 unit=V
